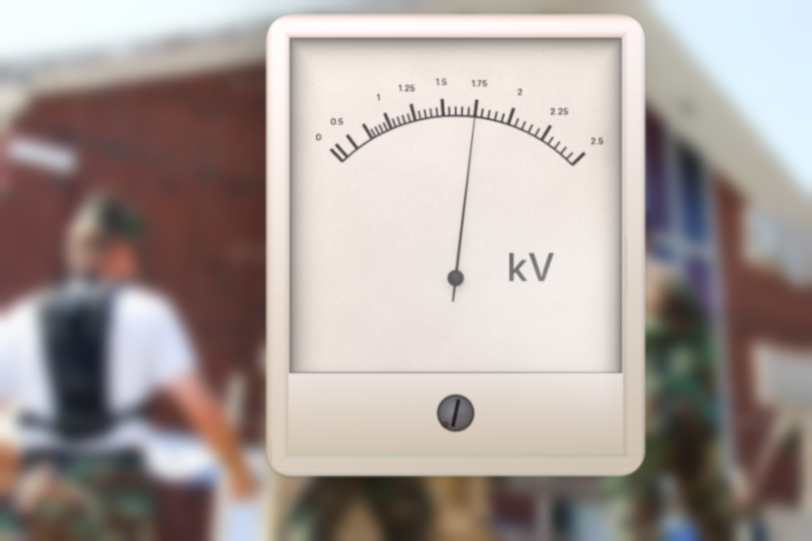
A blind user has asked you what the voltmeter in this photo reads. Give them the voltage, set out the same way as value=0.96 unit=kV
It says value=1.75 unit=kV
